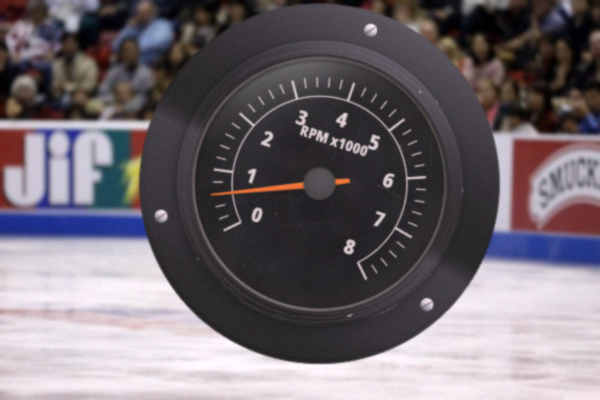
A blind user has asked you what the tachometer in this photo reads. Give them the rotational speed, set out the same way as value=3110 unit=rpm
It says value=600 unit=rpm
